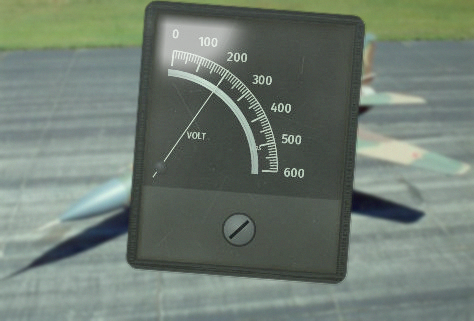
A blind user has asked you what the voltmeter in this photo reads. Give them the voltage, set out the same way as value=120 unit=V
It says value=200 unit=V
